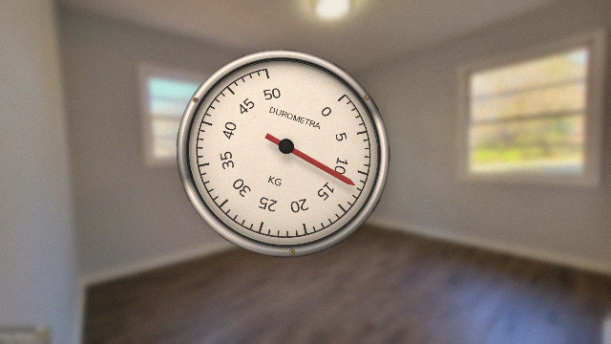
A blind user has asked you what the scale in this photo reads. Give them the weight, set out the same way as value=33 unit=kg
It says value=12 unit=kg
